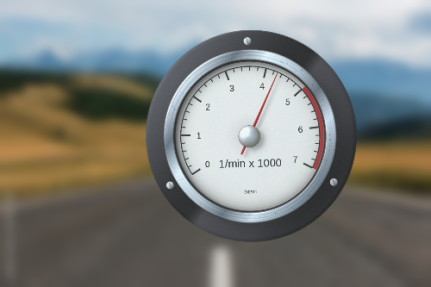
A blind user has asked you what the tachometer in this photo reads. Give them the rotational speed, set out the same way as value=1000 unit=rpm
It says value=4300 unit=rpm
